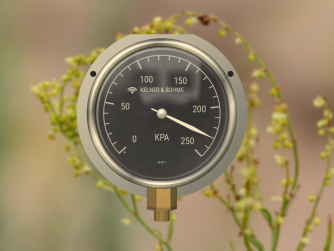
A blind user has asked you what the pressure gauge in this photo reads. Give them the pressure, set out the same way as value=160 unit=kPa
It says value=230 unit=kPa
